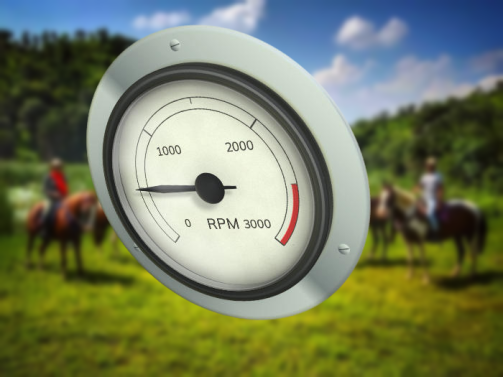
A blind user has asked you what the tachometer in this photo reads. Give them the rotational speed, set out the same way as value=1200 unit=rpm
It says value=500 unit=rpm
